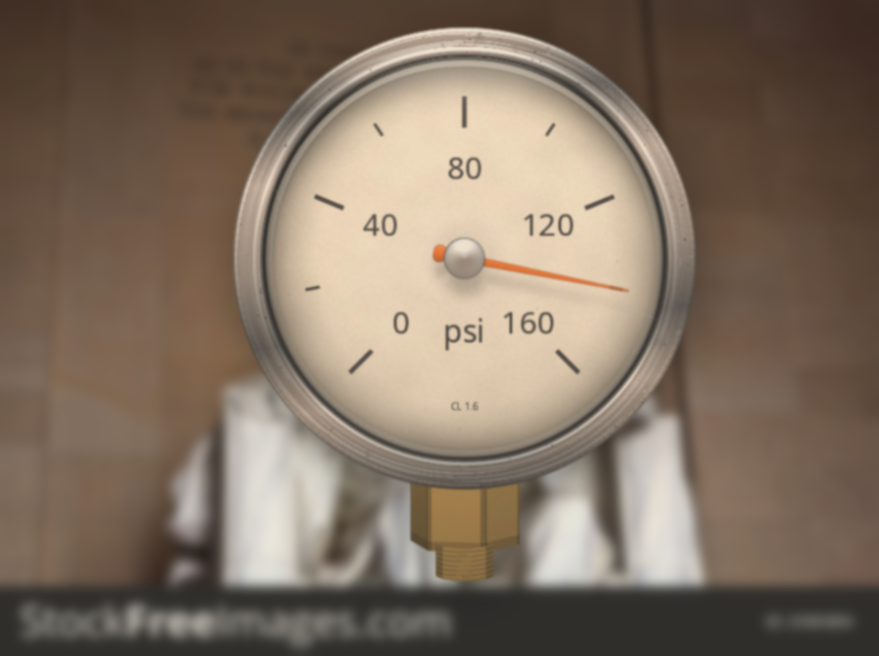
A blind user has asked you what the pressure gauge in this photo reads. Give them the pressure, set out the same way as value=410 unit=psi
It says value=140 unit=psi
